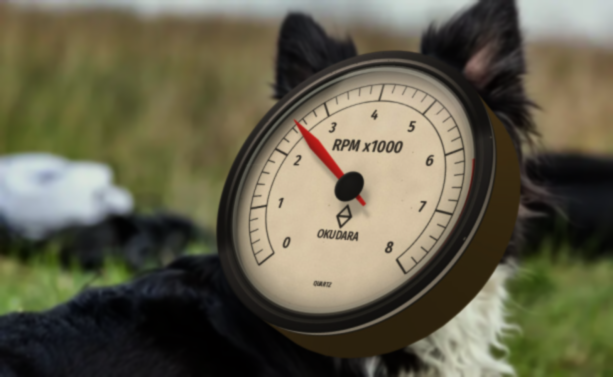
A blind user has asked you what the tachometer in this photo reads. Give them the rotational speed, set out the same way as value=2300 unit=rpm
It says value=2500 unit=rpm
